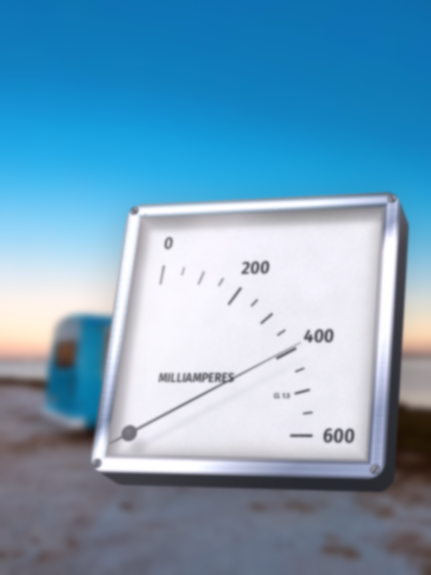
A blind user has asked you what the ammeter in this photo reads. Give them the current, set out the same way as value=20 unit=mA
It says value=400 unit=mA
